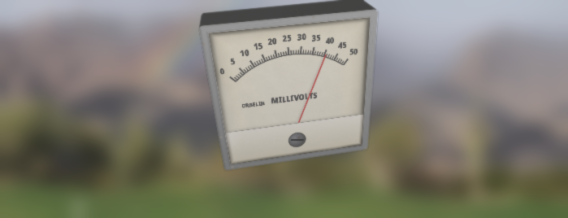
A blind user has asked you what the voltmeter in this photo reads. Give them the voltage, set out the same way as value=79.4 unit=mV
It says value=40 unit=mV
